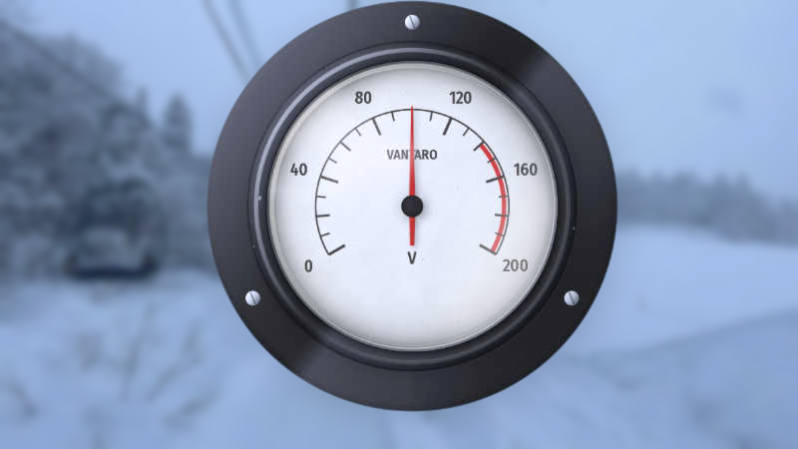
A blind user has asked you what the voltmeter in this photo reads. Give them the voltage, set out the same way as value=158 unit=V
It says value=100 unit=V
